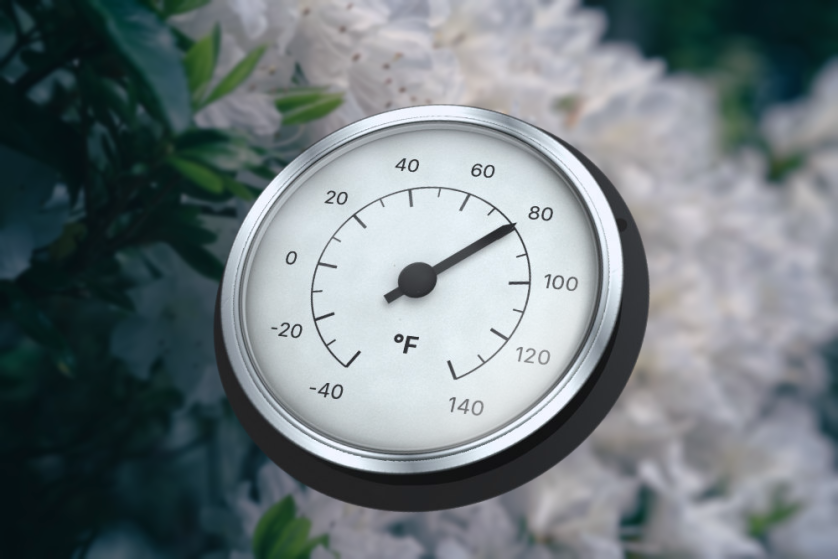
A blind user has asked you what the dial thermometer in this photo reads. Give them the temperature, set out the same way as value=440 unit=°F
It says value=80 unit=°F
